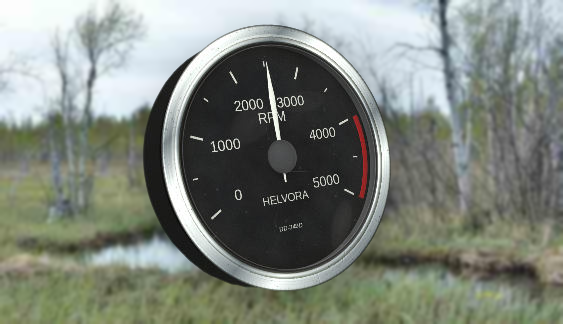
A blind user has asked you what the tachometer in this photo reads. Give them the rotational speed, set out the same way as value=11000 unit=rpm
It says value=2500 unit=rpm
